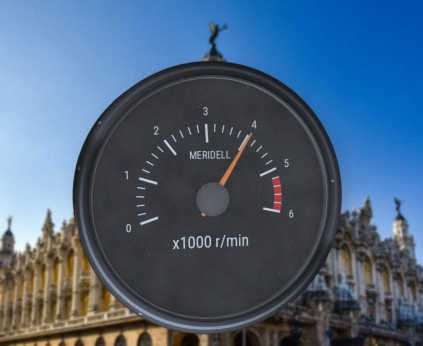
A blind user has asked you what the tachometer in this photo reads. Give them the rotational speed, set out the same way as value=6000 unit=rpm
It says value=4000 unit=rpm
